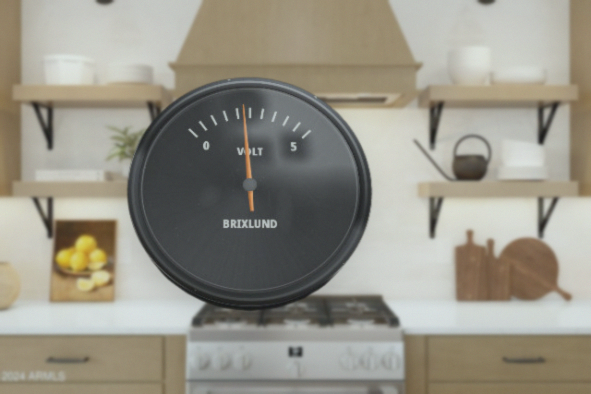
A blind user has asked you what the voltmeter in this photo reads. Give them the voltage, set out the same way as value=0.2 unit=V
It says value=2.25 unit=V
